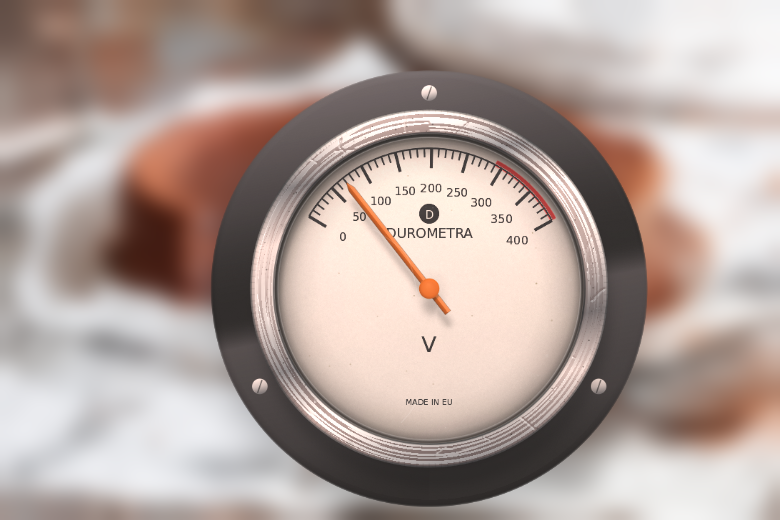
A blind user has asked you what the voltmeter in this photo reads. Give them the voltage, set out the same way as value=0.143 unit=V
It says value=70 unit=V
